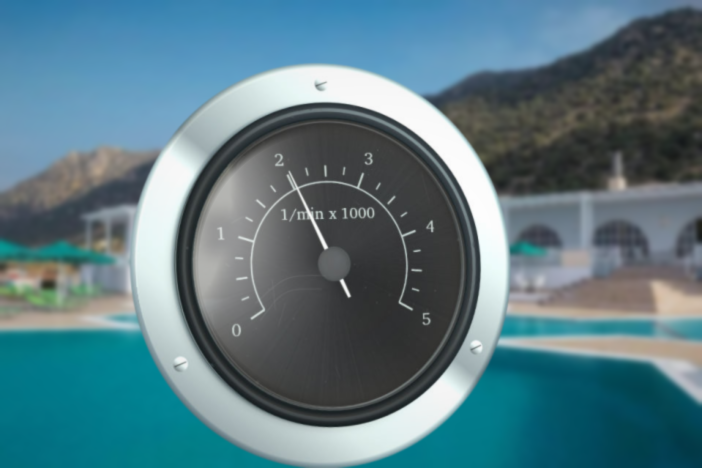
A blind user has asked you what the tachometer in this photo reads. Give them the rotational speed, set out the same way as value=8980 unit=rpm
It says value=2000 unit=rpm
